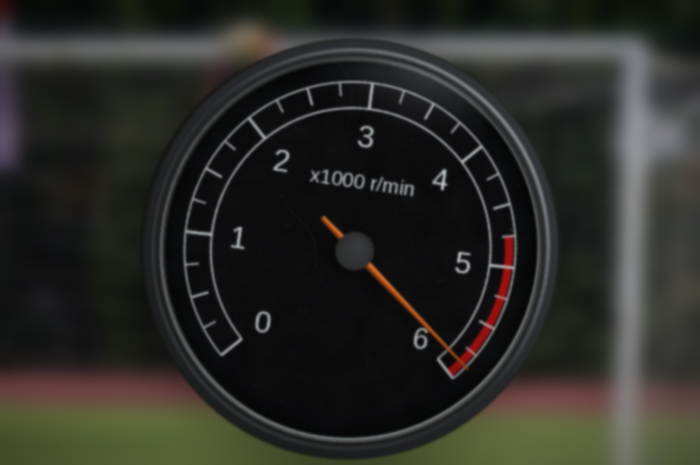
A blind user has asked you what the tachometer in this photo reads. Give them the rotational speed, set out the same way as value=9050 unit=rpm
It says value=5875 unit=rpm
